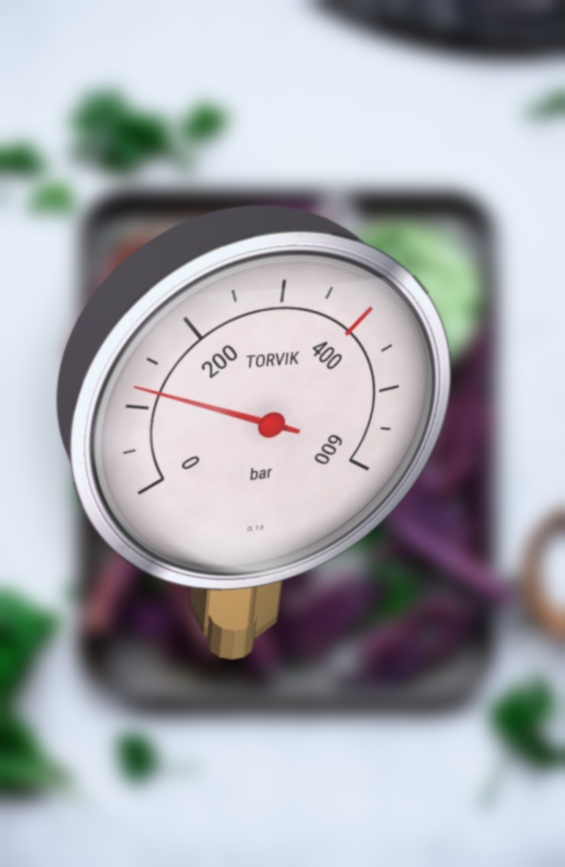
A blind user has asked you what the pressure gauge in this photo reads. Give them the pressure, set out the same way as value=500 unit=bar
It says value=125 unit=bar
